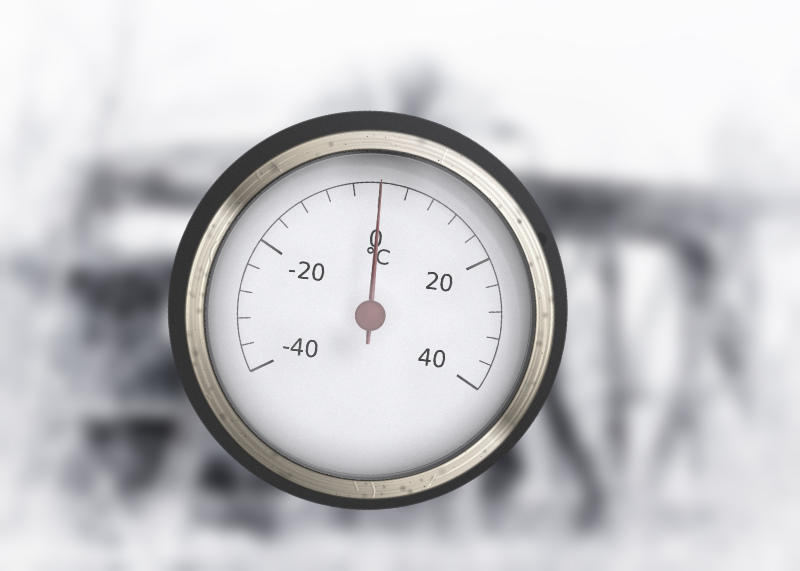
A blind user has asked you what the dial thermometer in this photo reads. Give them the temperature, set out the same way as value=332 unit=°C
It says value=0 unit=°C
